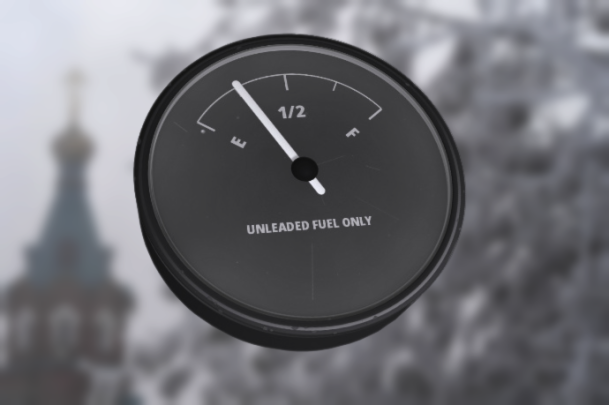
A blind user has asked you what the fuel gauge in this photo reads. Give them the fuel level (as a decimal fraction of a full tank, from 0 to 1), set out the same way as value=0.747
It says value=0.25
